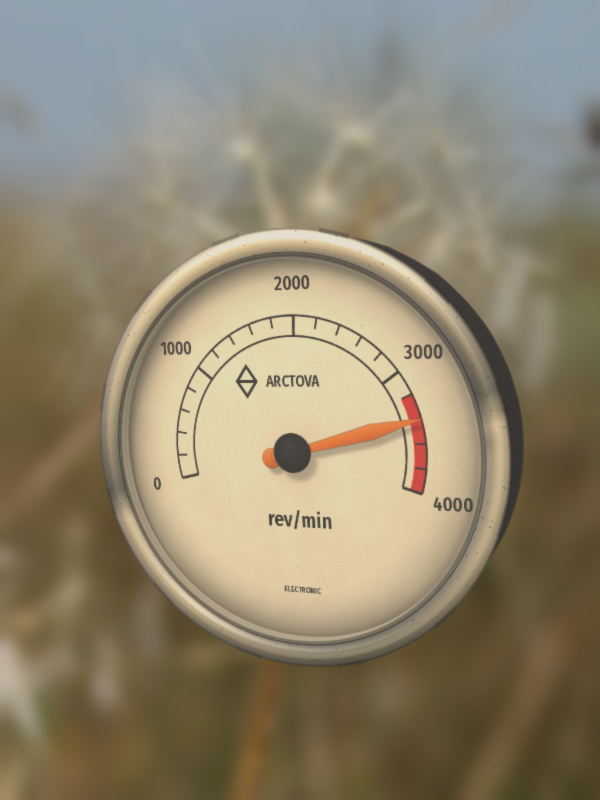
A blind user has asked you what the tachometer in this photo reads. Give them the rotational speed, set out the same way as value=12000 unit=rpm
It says value=3400 unit=rpm
